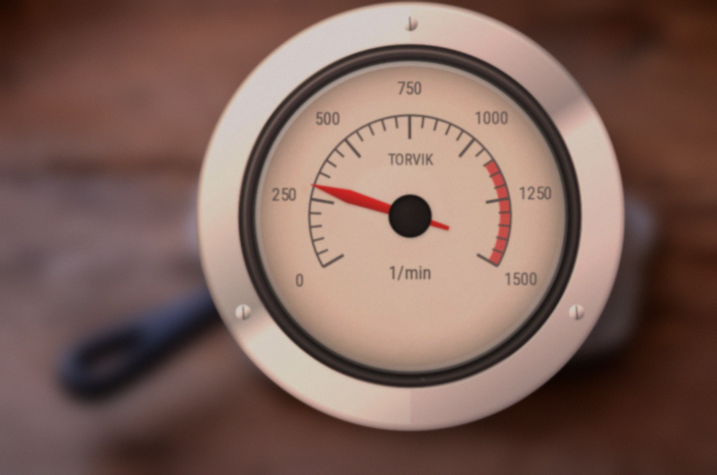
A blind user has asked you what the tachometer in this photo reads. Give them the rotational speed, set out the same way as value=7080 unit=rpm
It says value=300 unit=rpm
